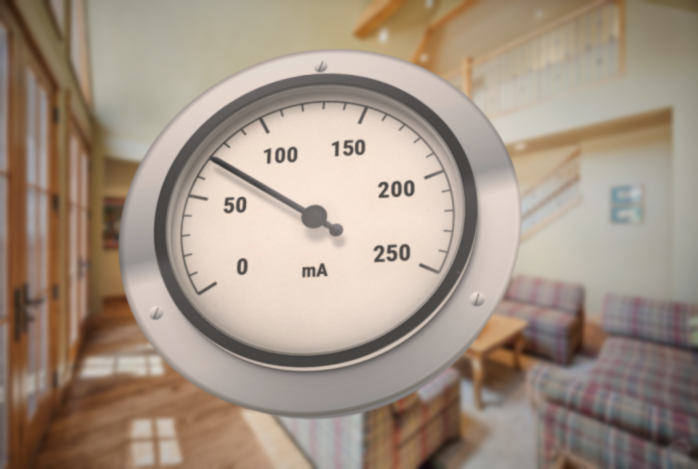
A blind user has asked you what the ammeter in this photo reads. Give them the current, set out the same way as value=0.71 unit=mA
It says value=70 unit=mA
